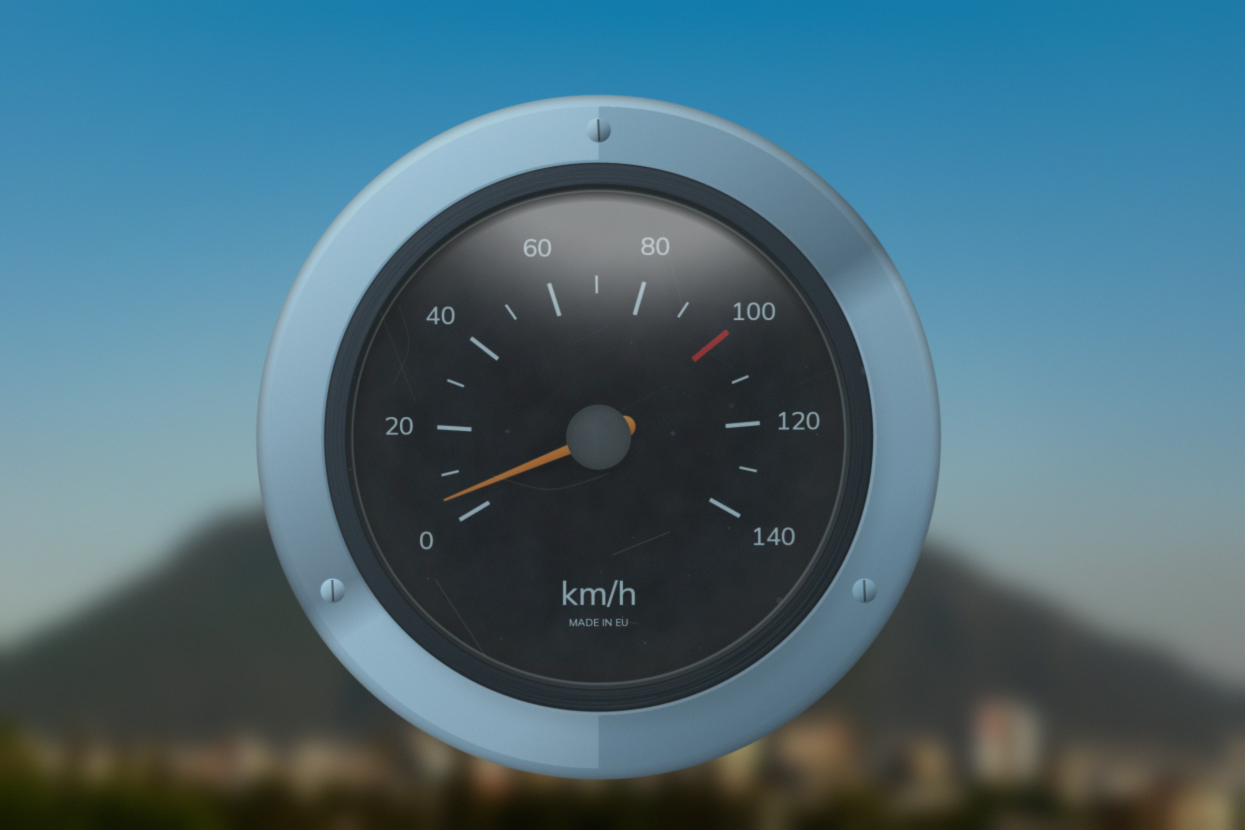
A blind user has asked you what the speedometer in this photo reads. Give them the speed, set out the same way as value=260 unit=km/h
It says value=5 unit=km/h
